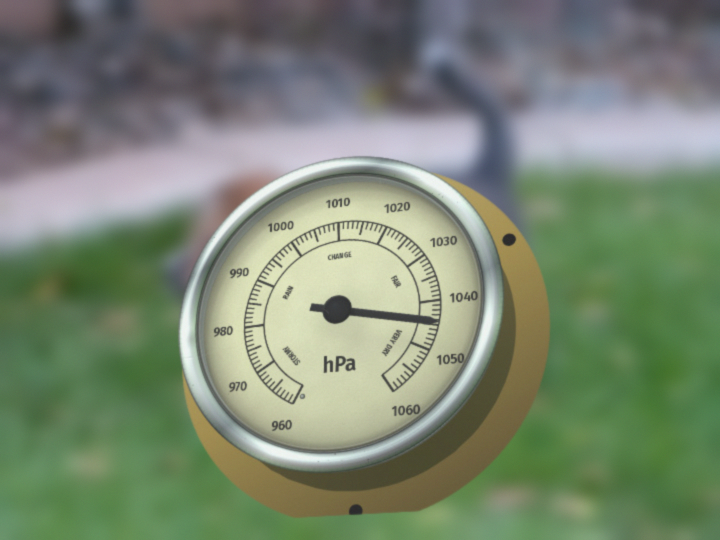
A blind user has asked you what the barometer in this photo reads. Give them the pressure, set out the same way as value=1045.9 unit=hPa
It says value=1045 unit=hPa
